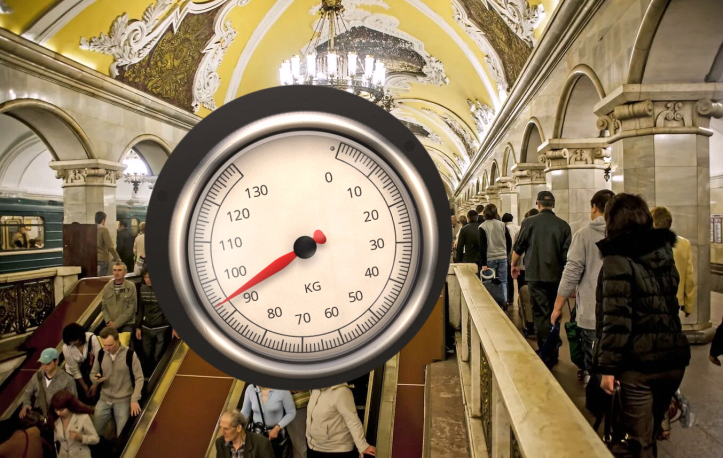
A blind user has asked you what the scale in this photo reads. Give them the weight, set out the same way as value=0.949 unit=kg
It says value=94 unit=kg
